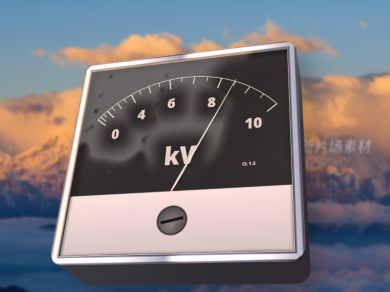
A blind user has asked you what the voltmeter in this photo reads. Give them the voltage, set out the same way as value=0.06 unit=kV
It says value=8.5 unit=kV
